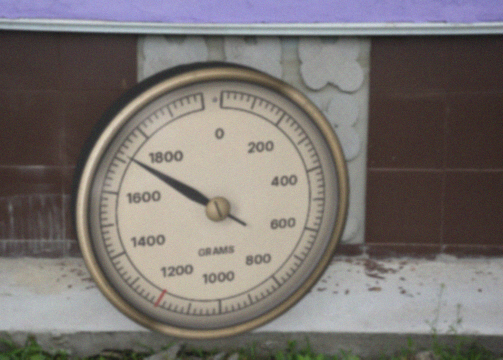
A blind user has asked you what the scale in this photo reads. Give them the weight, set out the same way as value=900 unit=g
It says value=1720 unit=g
